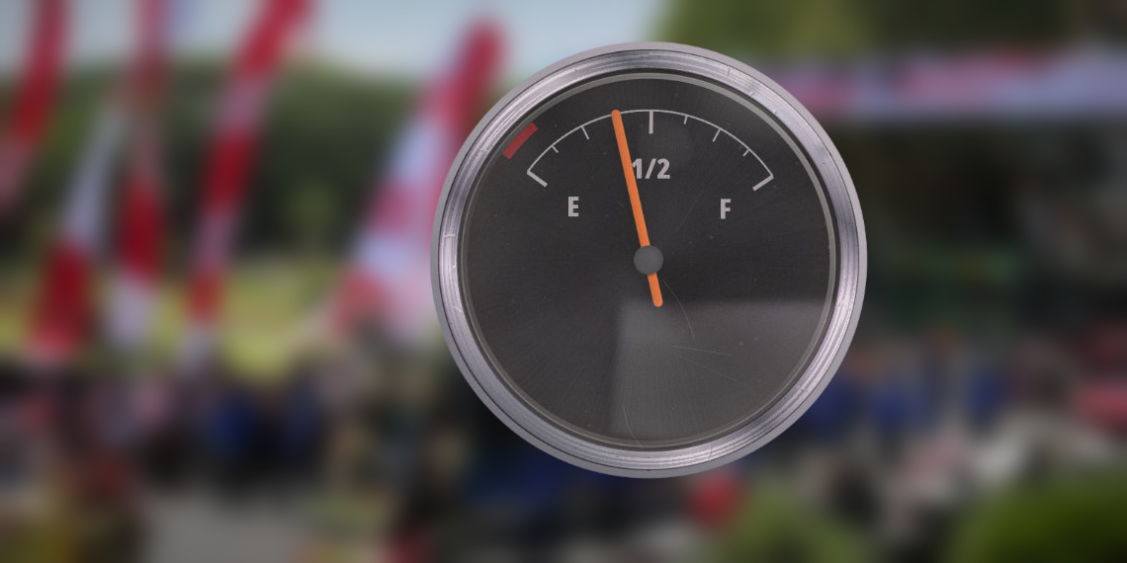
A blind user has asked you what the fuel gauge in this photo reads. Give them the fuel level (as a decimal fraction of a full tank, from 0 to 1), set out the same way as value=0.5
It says value=0.375
